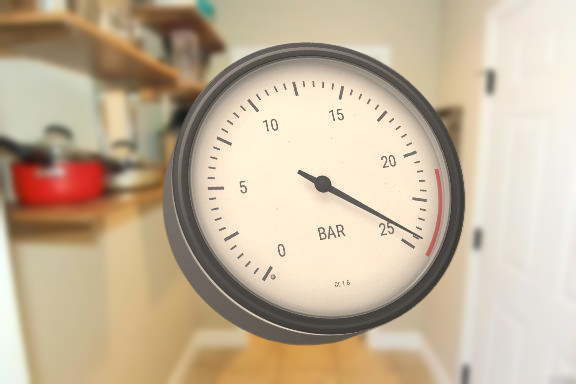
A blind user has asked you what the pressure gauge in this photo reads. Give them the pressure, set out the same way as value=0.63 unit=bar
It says value=24.5 unit=bar
